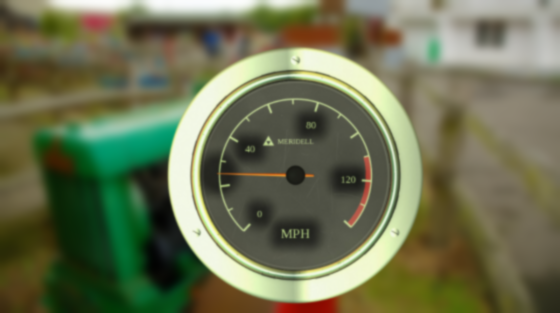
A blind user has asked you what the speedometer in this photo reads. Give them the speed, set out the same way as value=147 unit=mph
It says value=25 unit=mph
